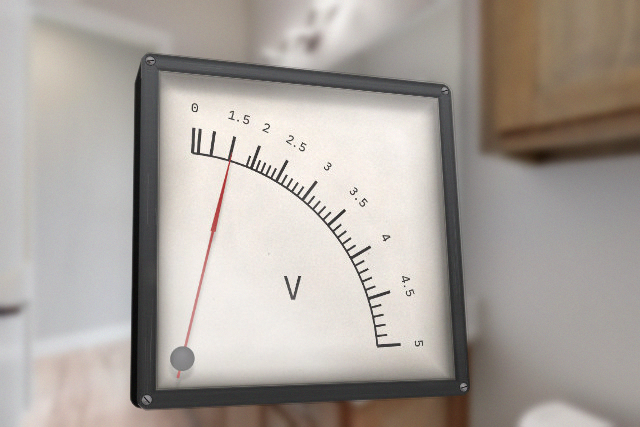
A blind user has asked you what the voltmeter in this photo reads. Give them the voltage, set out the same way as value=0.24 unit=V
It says value=1.5 unit=V
